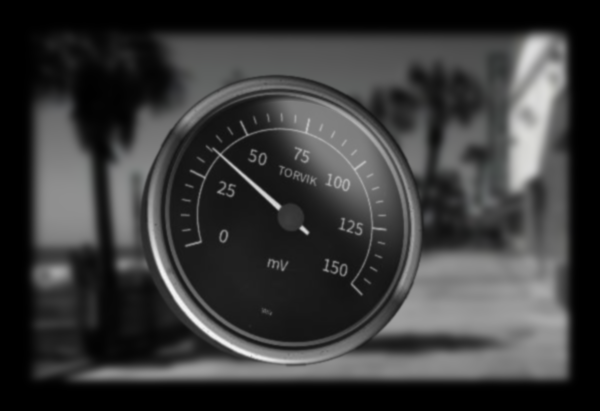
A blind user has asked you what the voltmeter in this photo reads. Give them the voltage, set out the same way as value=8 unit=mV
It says value=35 unit=mV
